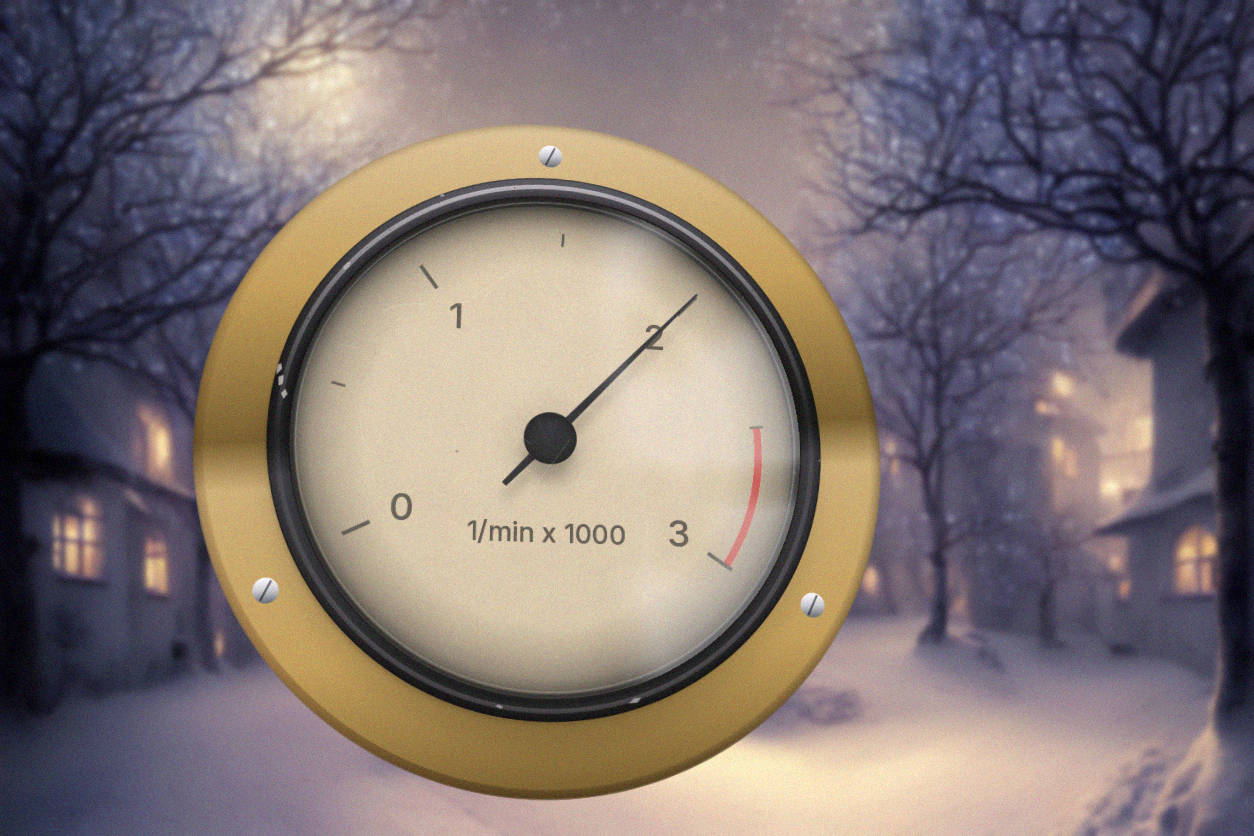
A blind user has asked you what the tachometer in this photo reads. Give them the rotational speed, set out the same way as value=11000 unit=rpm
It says value=2000 unit=rpm
